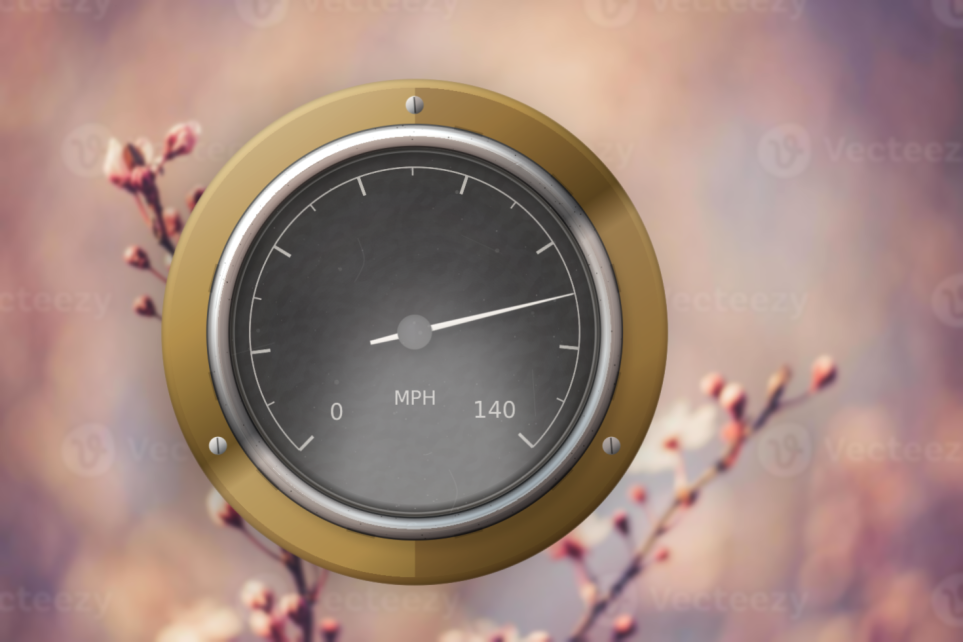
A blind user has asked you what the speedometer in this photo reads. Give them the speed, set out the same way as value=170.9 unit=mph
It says value=110 unit=mph
